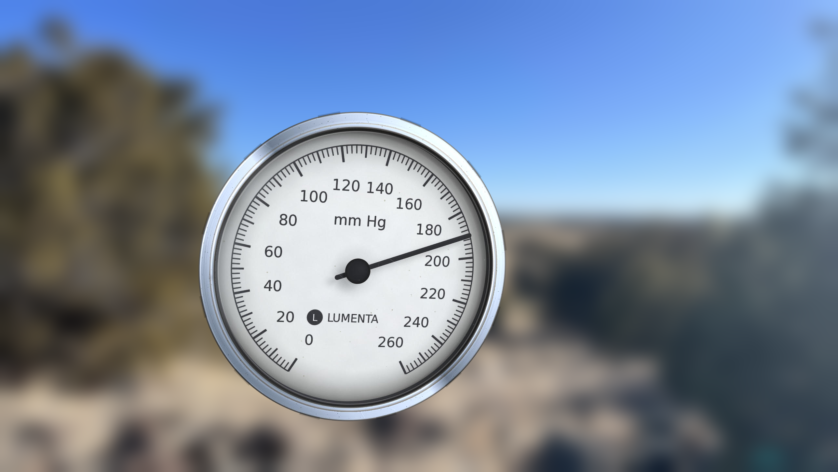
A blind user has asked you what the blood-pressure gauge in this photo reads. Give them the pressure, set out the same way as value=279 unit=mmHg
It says value=190 unit=mmHg
